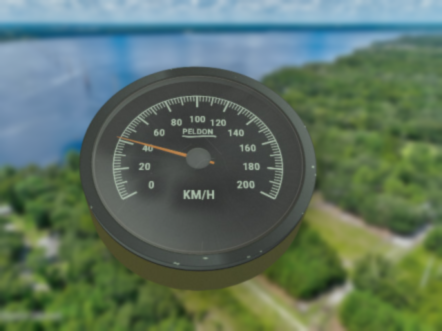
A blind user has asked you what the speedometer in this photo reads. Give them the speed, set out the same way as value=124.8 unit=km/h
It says value=40 unit=km/h
